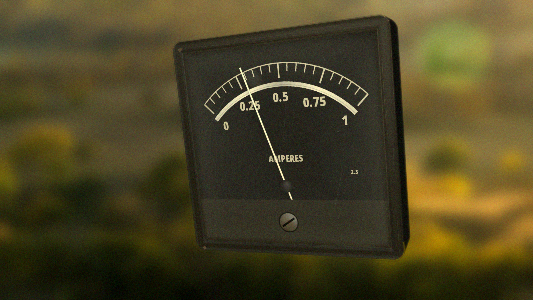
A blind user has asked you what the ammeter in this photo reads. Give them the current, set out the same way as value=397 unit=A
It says value=0.3 unit=A
